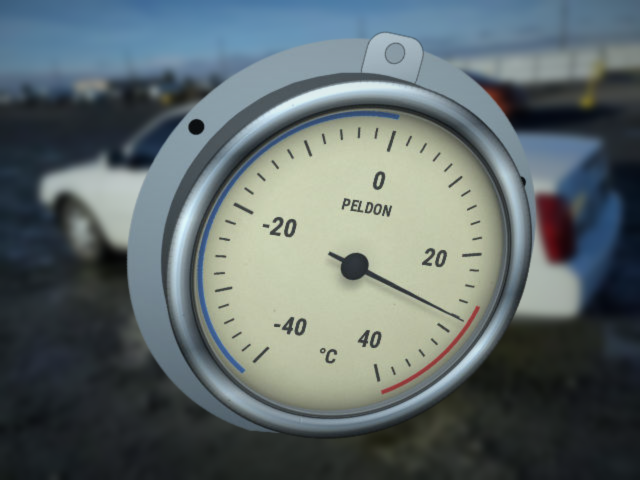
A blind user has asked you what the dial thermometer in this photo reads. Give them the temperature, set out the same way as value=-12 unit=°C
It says value=28 unit=°C
